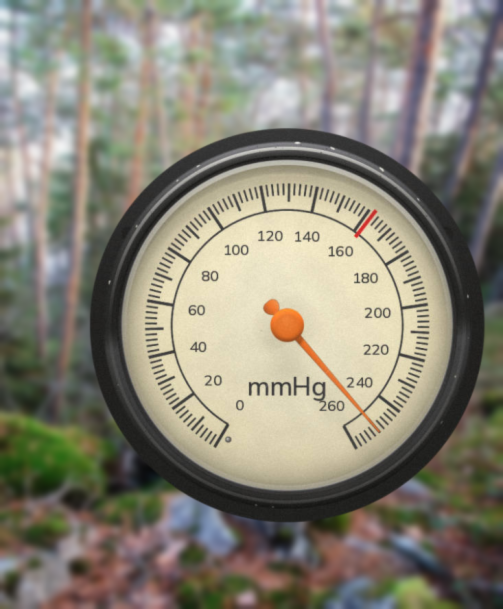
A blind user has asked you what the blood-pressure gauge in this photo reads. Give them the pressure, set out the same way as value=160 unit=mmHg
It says value=250 unit=mmHg
